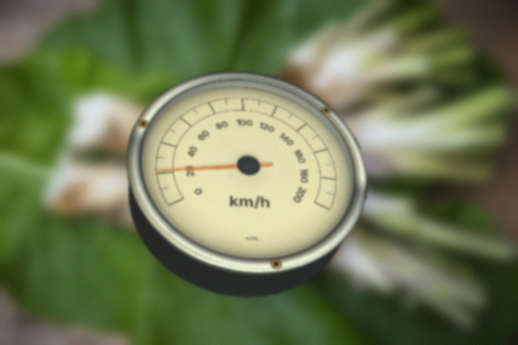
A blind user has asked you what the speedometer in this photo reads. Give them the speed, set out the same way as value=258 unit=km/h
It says value=20 unit=km/h
